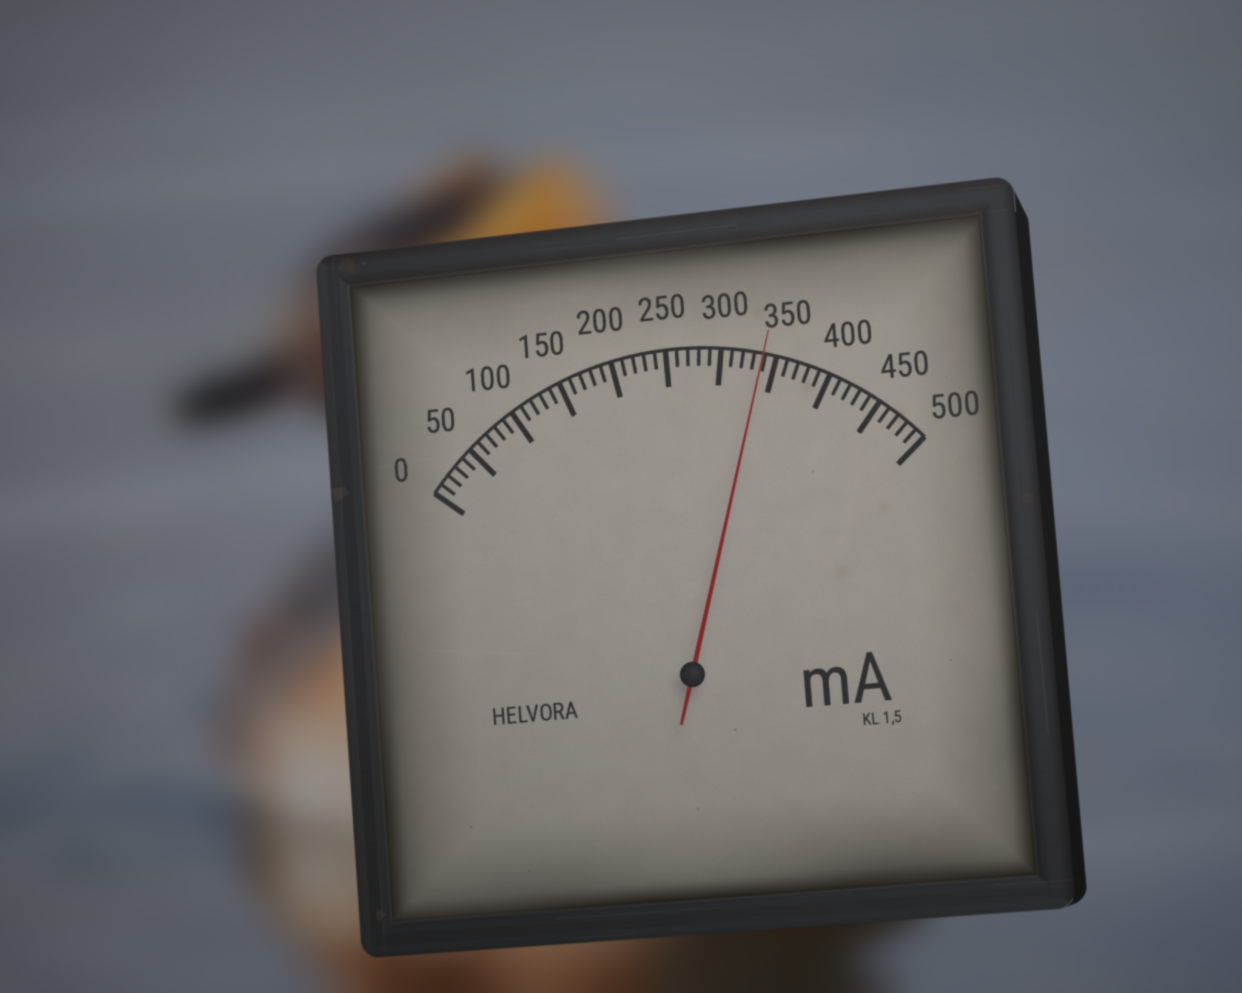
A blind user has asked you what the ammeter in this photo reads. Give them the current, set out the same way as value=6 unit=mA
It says value=340 unit=mA
